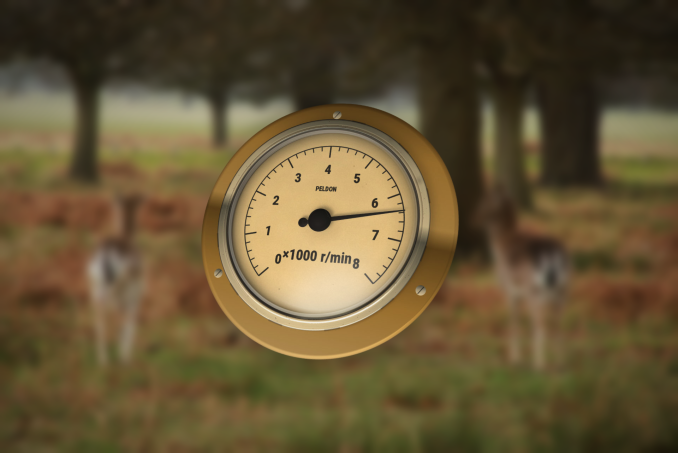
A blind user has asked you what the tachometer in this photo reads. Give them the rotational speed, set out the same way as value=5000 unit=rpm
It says value=6400 unit=rpm
